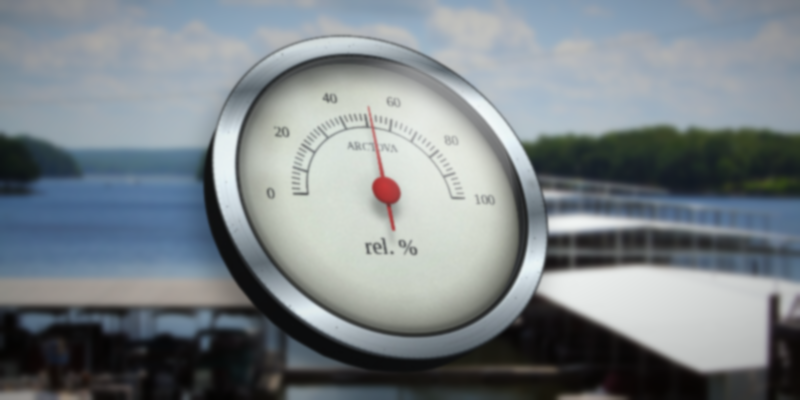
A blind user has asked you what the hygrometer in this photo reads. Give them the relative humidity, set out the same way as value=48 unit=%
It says value=50 unit=%
